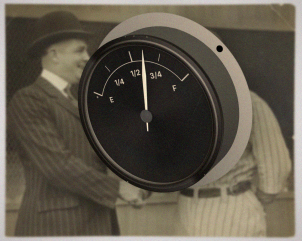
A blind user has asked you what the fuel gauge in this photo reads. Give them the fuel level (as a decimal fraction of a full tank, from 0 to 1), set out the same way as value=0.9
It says value=0.625
